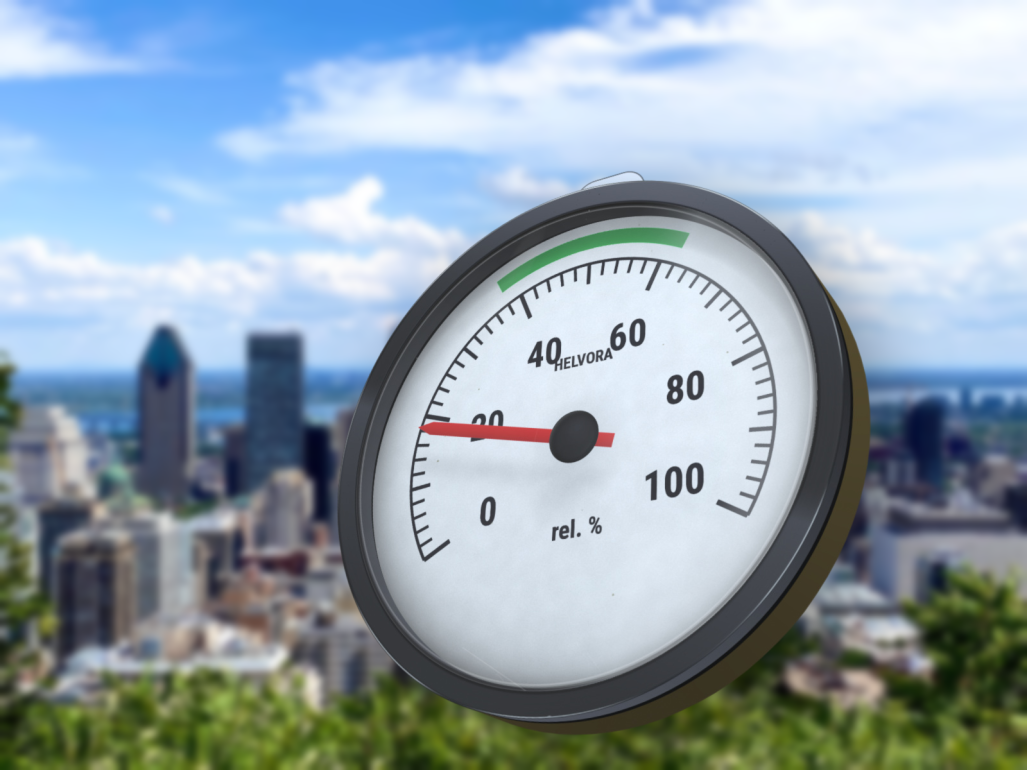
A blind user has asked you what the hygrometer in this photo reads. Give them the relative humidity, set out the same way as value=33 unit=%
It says value=18 unit=%
